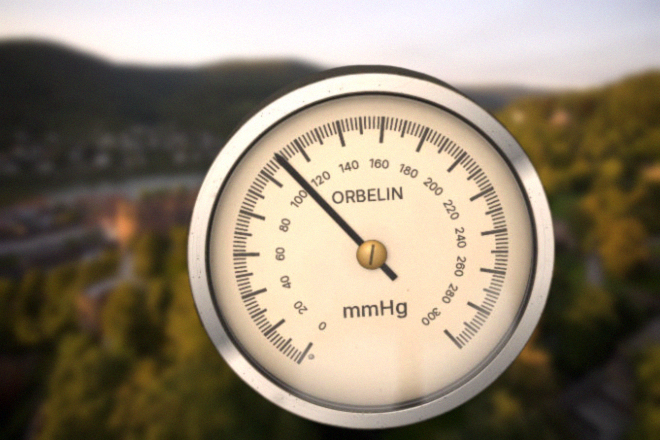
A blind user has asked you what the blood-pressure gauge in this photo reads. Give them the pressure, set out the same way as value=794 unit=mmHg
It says value=110 unit=mmHg
